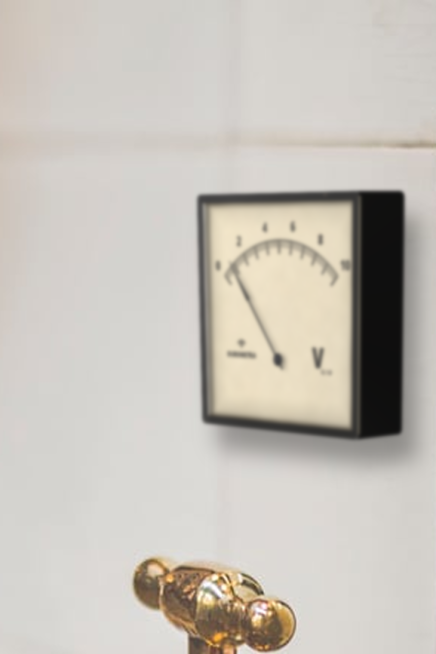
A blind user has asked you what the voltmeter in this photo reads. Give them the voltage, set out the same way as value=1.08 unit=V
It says value=1 unit=V
